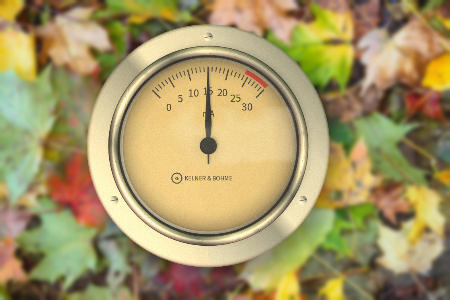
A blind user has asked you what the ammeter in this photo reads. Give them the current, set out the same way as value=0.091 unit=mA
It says value=15 unit=mA
